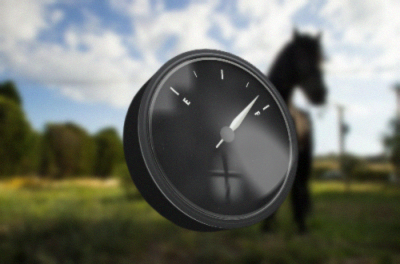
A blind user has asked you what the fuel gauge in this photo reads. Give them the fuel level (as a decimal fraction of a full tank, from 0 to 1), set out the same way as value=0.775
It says value=0.875
